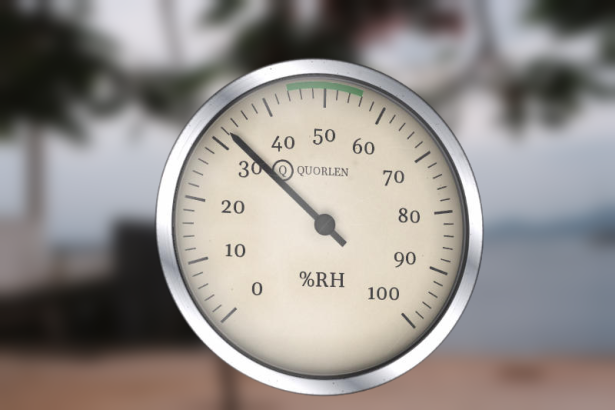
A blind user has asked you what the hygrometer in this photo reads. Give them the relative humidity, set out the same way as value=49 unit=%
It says value=32 unit=%
